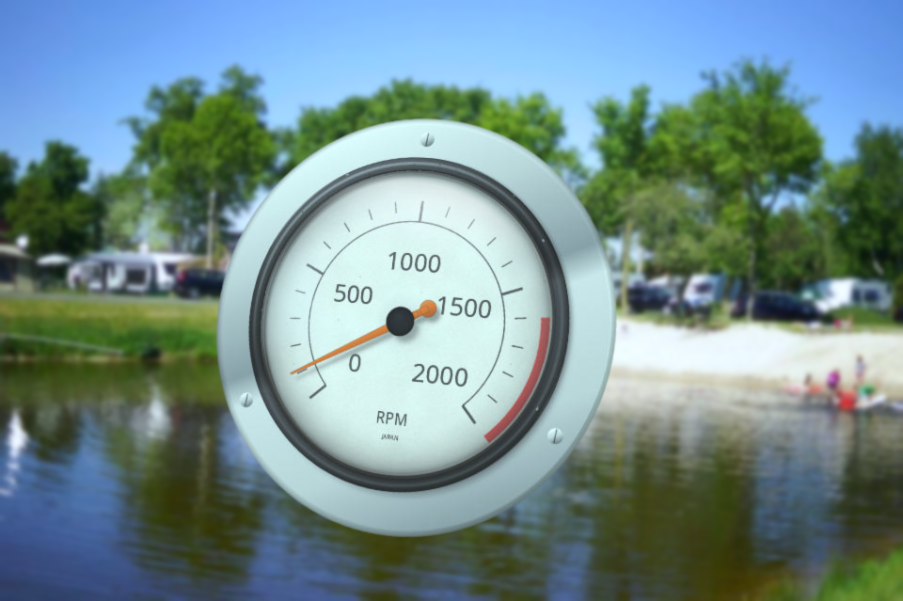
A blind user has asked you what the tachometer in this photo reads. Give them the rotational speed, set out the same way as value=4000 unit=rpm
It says value=100 unit=rpm
